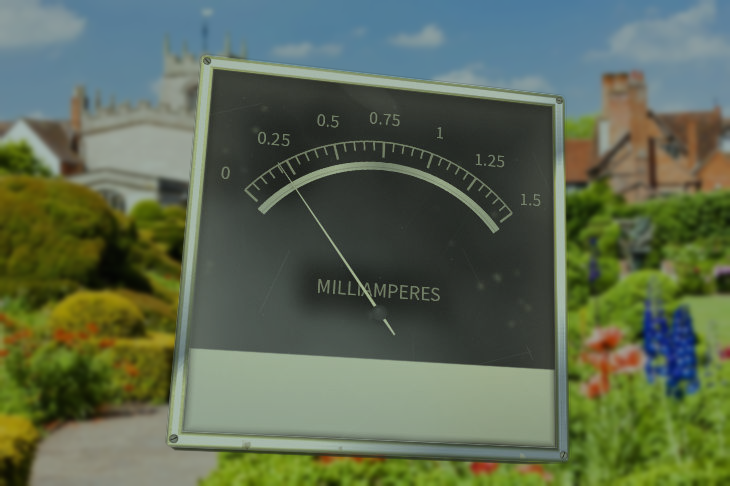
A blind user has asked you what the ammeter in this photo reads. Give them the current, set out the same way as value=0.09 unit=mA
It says value=0.2 unit=mA
